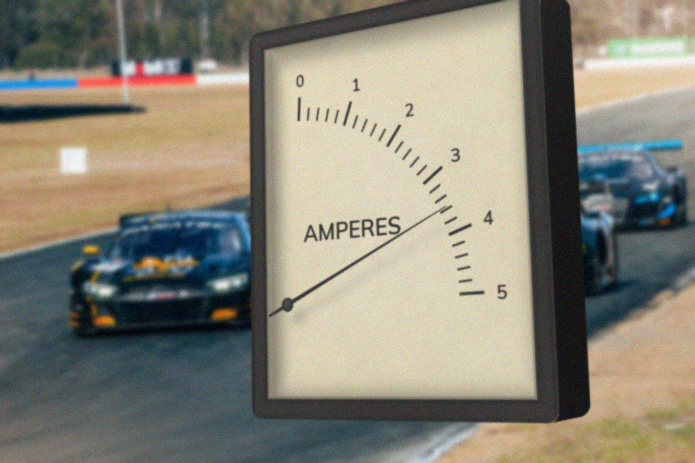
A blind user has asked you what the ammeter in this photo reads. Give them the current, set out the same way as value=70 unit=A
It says value=3.6 unit=A
